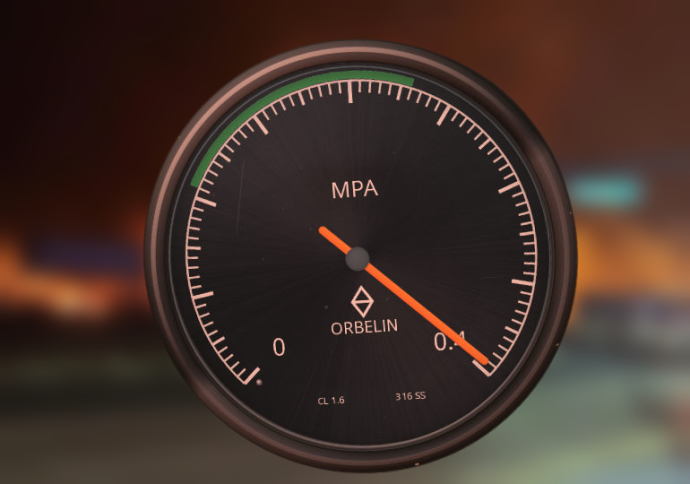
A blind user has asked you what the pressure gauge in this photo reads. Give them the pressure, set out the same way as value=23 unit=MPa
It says value=0.395 unit=MPa
